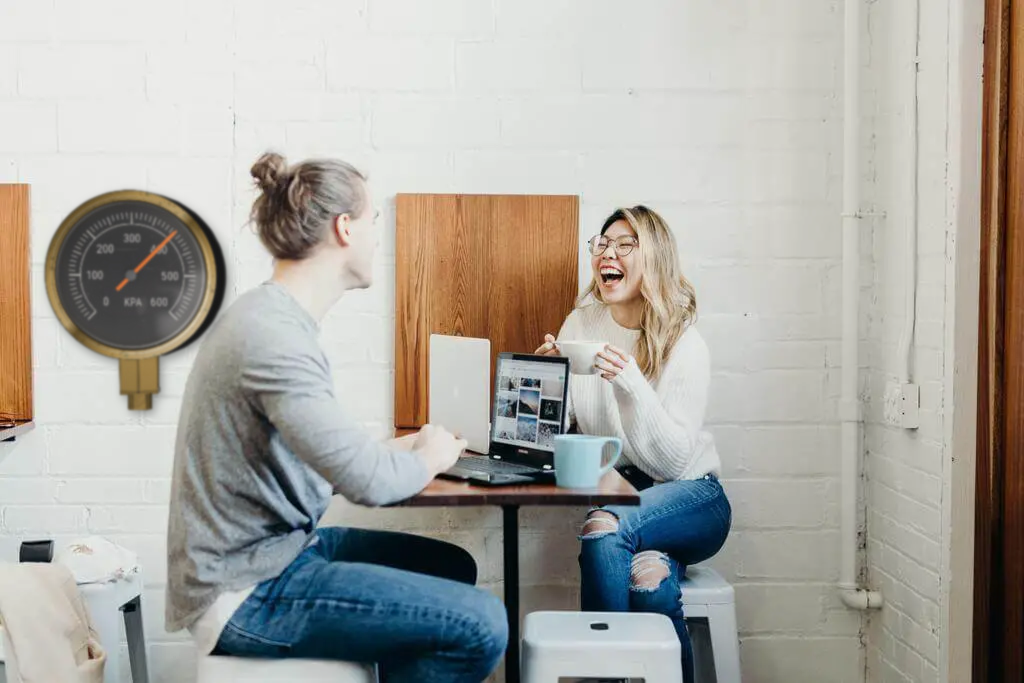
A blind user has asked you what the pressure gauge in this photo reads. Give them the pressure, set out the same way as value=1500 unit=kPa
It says value=400 unit=kPa
